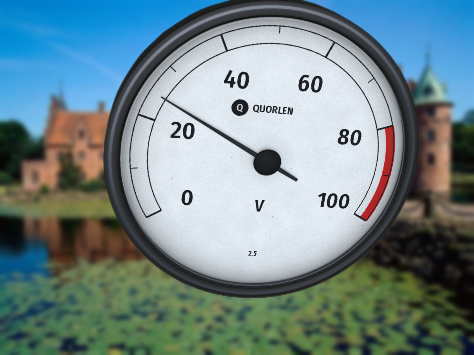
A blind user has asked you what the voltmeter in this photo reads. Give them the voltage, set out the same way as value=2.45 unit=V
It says value=25 unit=V
